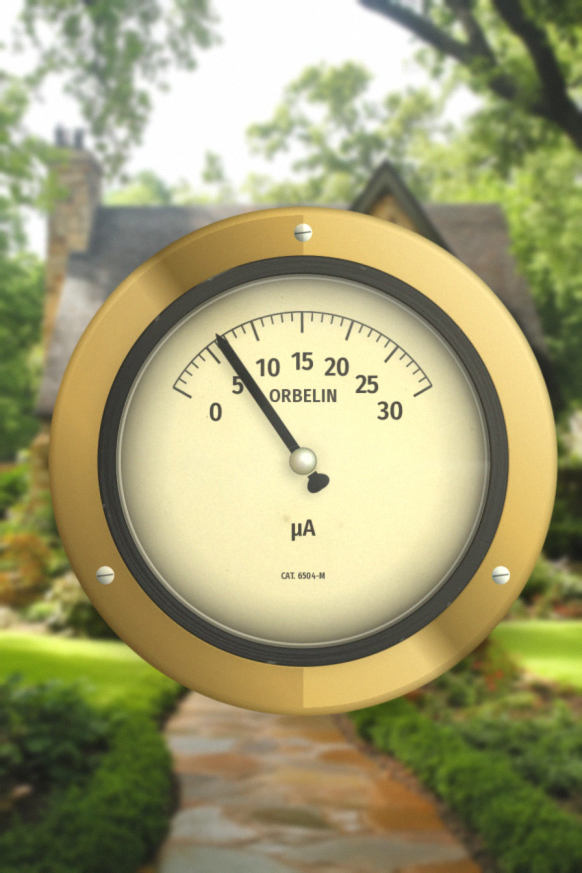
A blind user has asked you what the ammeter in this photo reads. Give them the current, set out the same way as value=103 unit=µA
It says value=6.5 unit=µA
